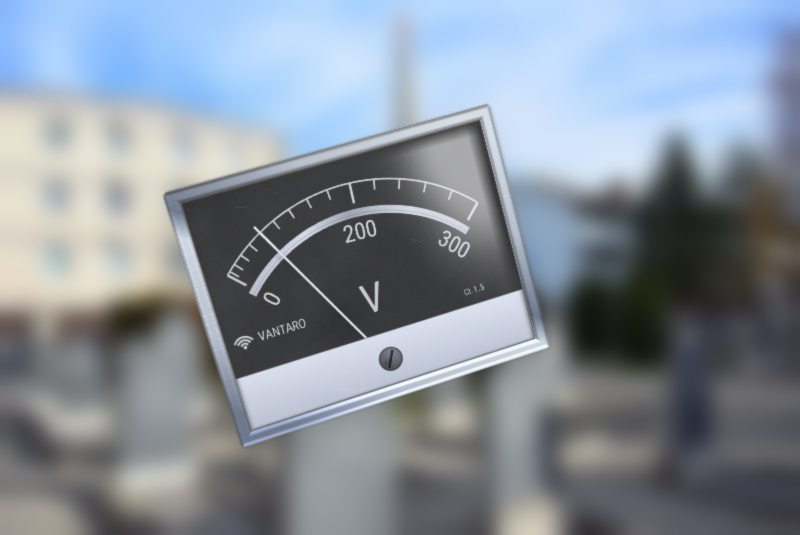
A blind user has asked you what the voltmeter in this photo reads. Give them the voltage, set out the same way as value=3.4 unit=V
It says value=100 unit=V
